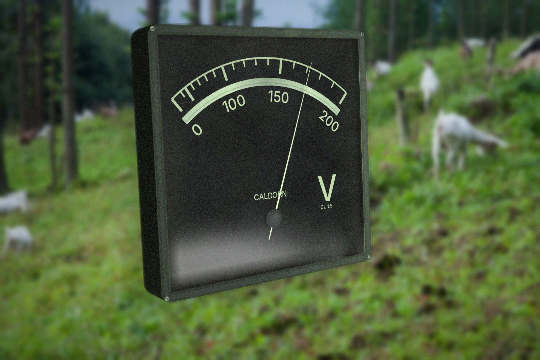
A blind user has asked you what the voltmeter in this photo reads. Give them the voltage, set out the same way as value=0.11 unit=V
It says value=170 unit=V
